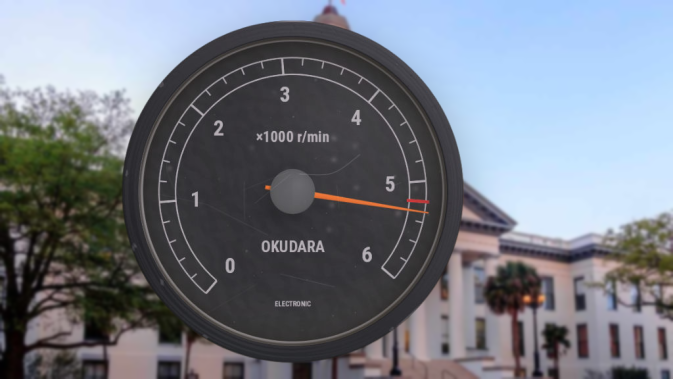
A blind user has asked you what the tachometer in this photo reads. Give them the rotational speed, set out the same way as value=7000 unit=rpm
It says value=5300 unit=rpm
